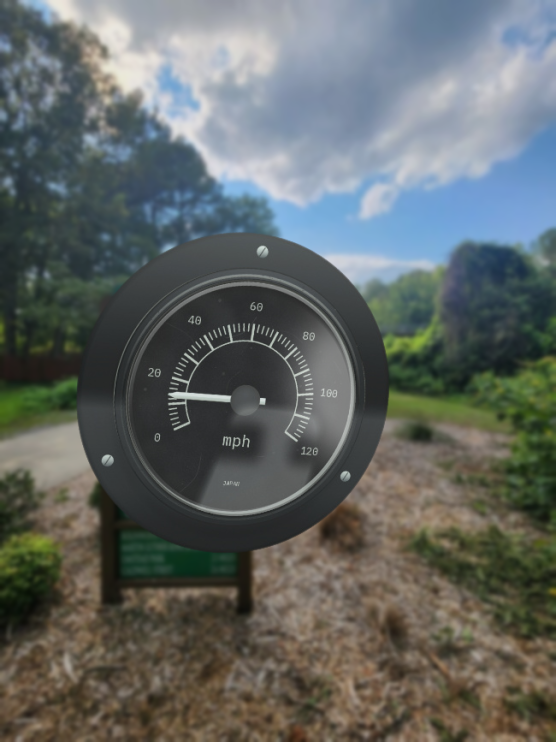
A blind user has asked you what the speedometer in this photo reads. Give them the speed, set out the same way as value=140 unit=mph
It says value=14 unit=mph
